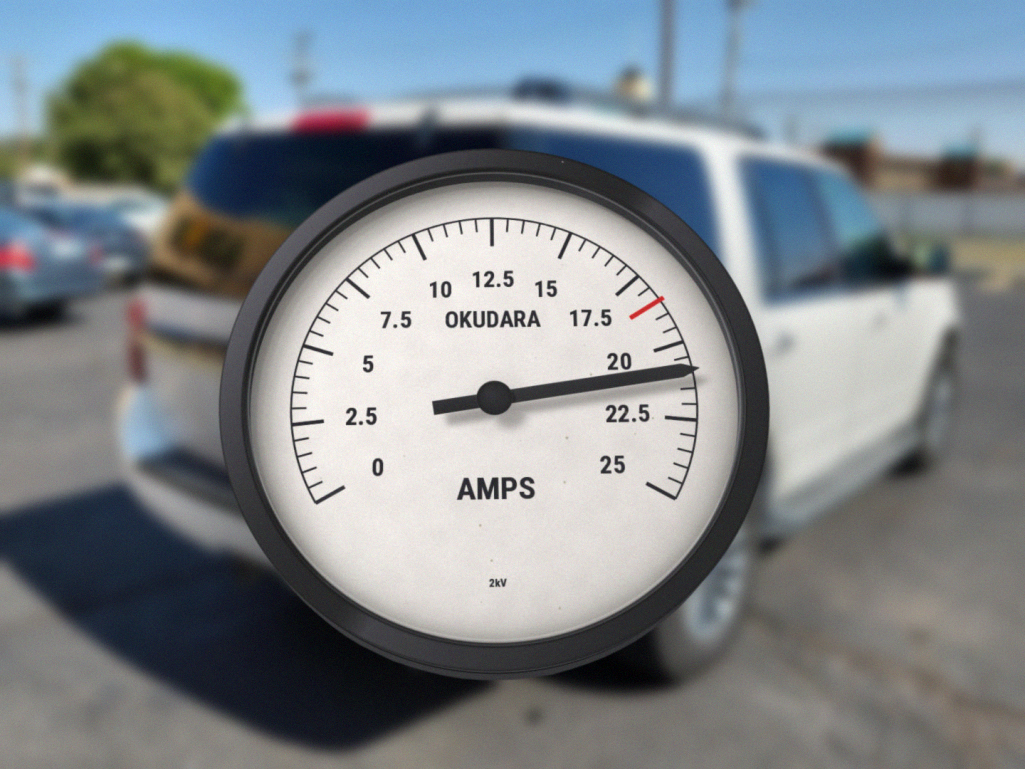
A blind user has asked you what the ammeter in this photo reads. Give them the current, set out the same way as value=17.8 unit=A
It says value=21 unit=A
